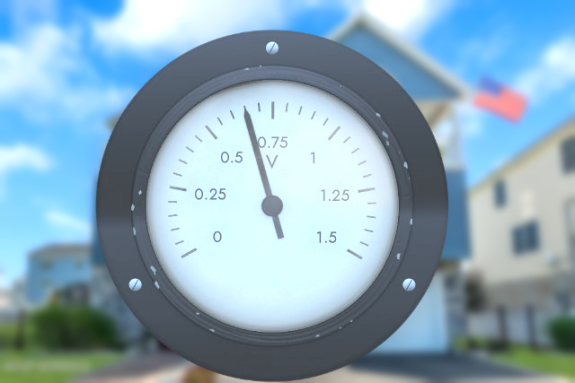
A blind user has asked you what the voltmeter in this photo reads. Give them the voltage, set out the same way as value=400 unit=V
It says value=0.65 unit=V
